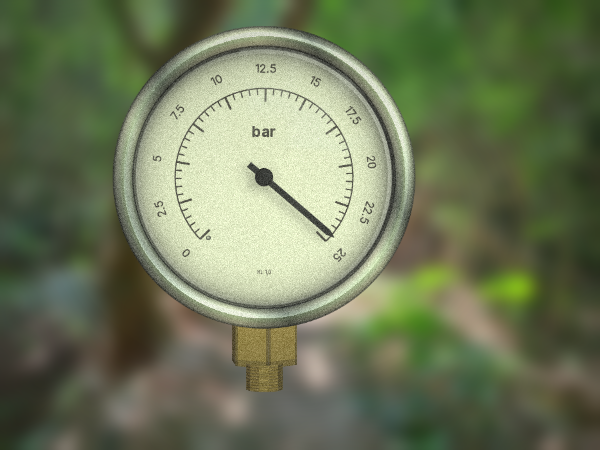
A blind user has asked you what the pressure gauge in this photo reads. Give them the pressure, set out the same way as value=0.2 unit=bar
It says value=24.5 unit=bar
